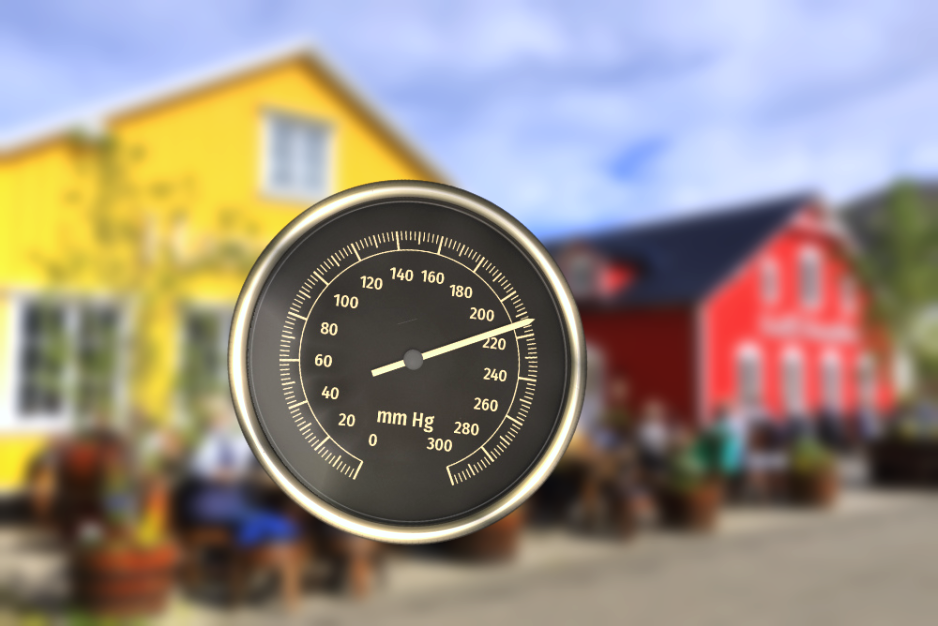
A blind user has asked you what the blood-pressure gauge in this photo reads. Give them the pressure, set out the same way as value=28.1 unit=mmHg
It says value=214 unit=mmHg
